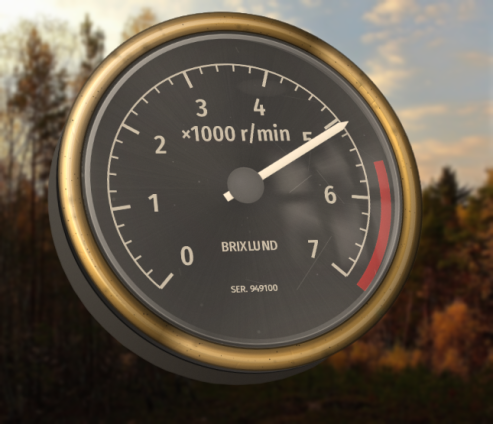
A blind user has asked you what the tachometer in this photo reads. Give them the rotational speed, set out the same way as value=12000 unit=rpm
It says value=5100 unit=rpm
